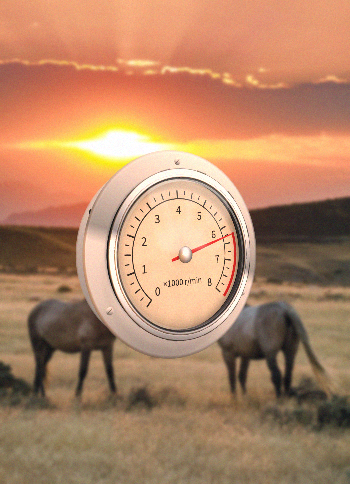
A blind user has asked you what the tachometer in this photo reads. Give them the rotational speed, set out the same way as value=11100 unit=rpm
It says value=6250 unit=rpm
